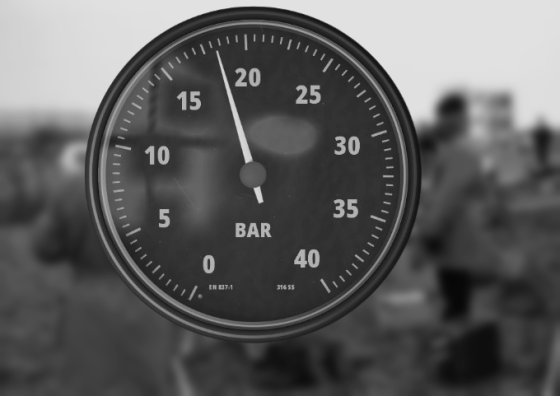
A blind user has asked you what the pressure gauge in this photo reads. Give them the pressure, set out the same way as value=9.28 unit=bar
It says value=18.25 unit=bar
